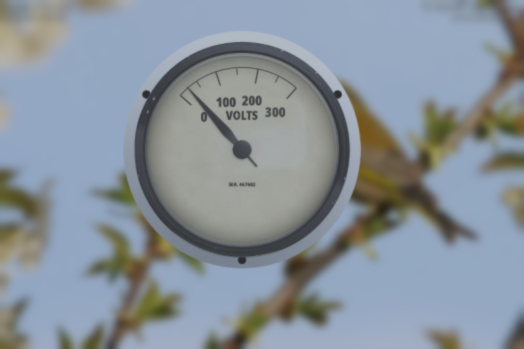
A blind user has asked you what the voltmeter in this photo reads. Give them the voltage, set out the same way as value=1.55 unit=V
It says value=25 unit=V
